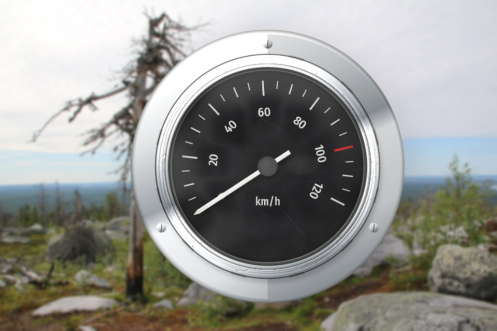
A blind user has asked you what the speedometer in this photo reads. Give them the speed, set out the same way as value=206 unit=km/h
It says value=0 unit=km/h
